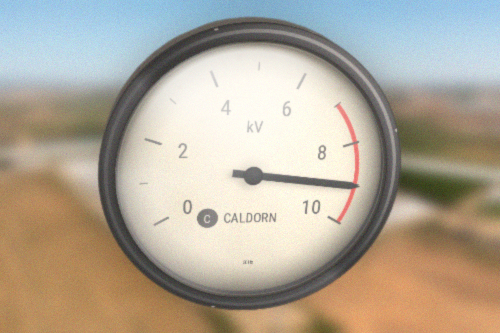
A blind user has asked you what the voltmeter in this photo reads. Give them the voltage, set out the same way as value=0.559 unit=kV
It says value=9 unit=kV
